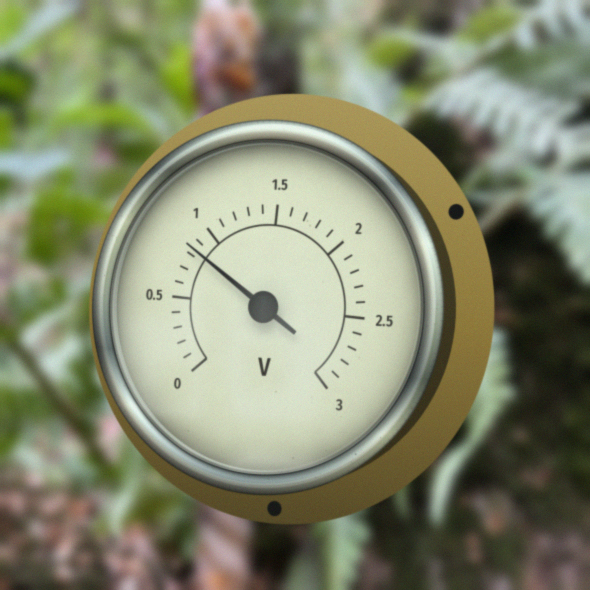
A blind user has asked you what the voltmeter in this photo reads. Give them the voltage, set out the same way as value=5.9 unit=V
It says value=0.85 unit=V
